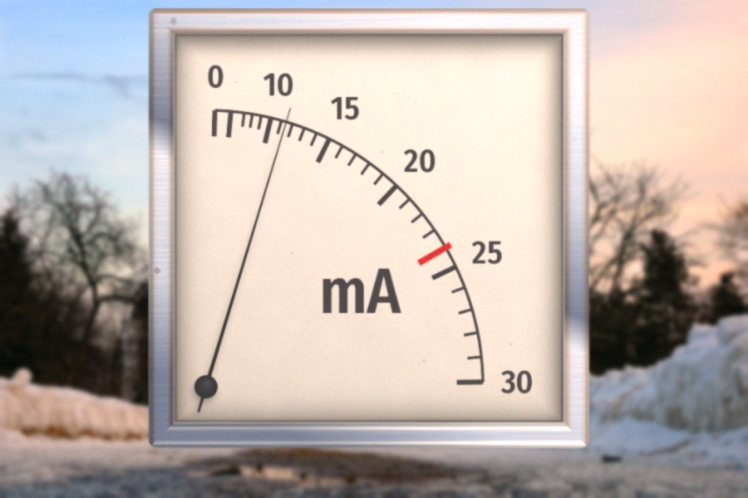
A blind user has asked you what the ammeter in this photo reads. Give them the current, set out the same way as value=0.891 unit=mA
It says value=11.5 unit=mA
